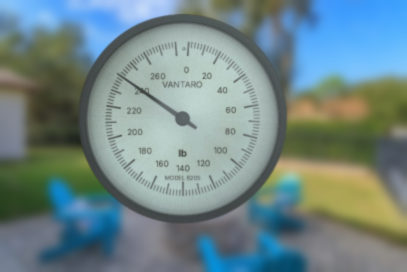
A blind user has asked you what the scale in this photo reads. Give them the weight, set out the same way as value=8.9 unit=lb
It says value=240 unit=lb
